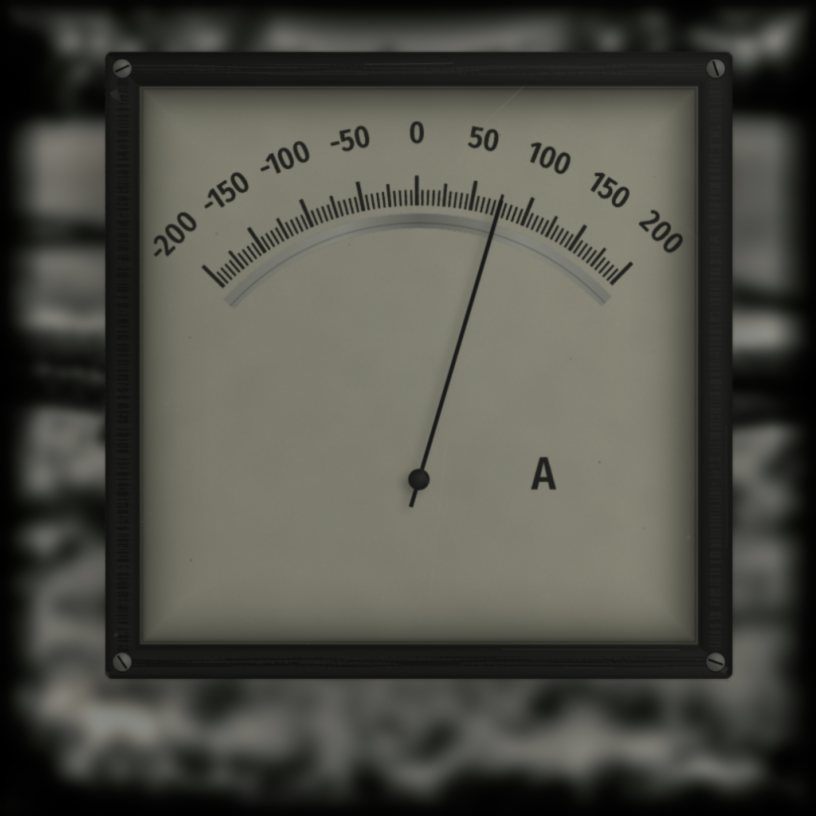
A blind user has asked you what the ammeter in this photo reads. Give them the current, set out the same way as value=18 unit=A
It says value=75 unit=A
